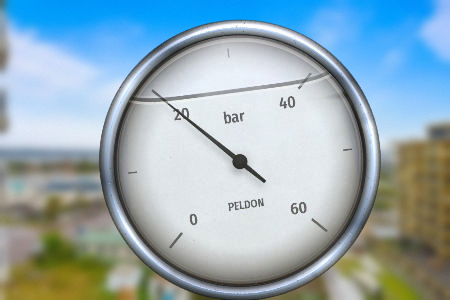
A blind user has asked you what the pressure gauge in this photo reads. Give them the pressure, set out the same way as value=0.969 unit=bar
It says value=20 unit=bar
